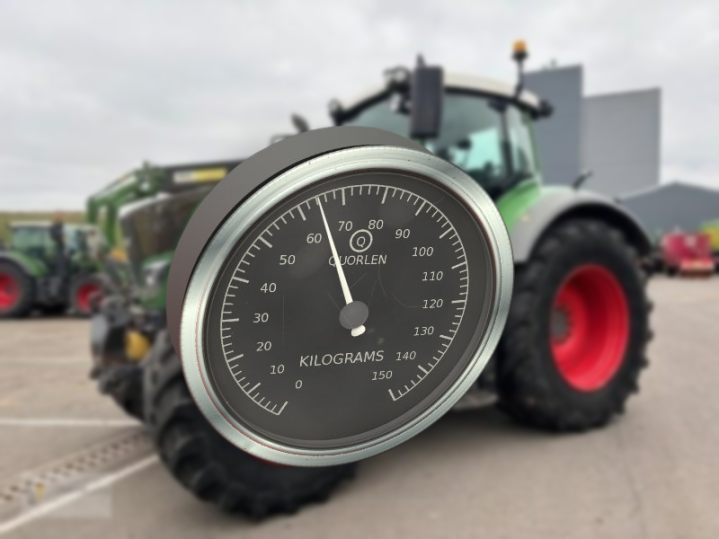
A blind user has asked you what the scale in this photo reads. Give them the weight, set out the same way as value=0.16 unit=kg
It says value=64 unit=kg
